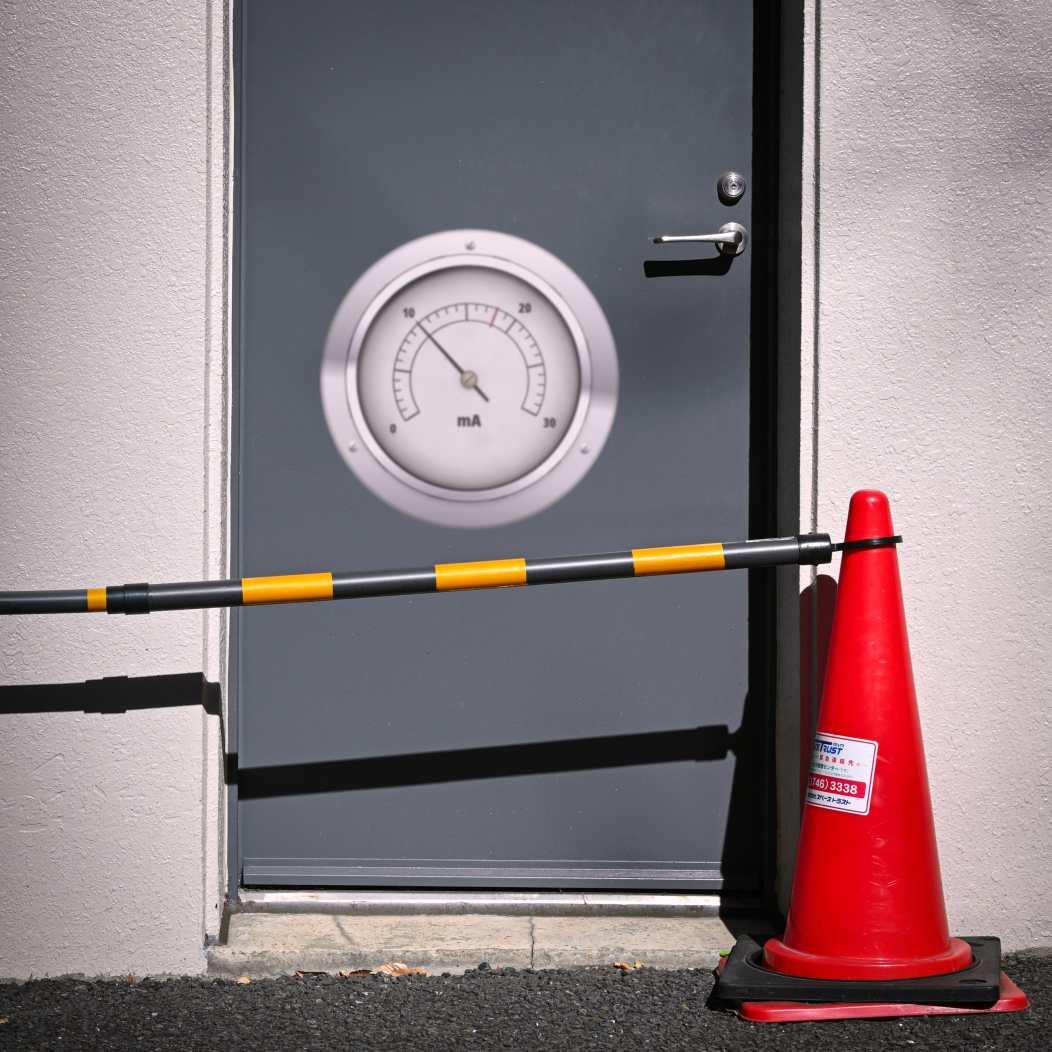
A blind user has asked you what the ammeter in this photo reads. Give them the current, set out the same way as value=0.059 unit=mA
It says value=10 unit=mA
